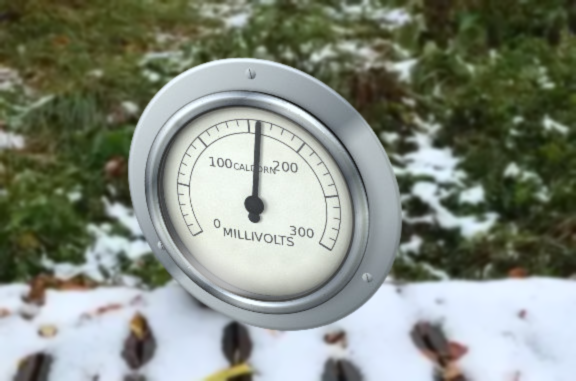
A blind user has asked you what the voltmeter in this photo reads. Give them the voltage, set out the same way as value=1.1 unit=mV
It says value=160 unit=mV
